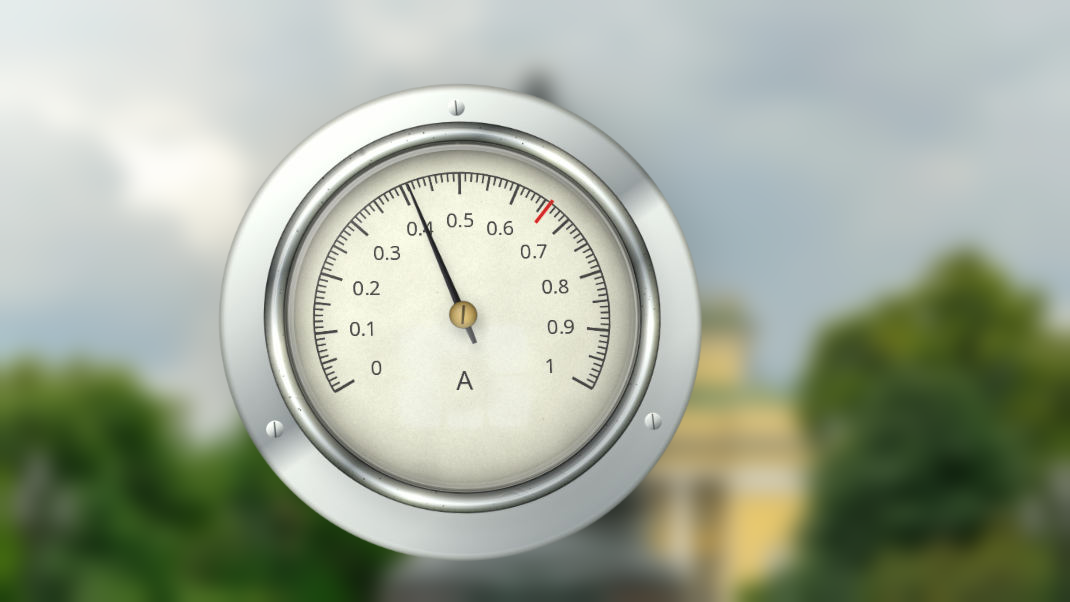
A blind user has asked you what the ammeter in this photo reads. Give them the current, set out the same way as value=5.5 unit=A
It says value=0.41 unit=A
